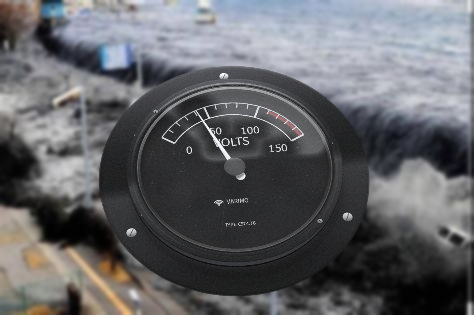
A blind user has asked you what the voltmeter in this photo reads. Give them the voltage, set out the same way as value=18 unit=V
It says value=40 unit=V
